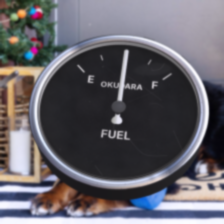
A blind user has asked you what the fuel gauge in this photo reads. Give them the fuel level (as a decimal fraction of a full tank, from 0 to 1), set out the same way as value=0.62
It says value=0.5
